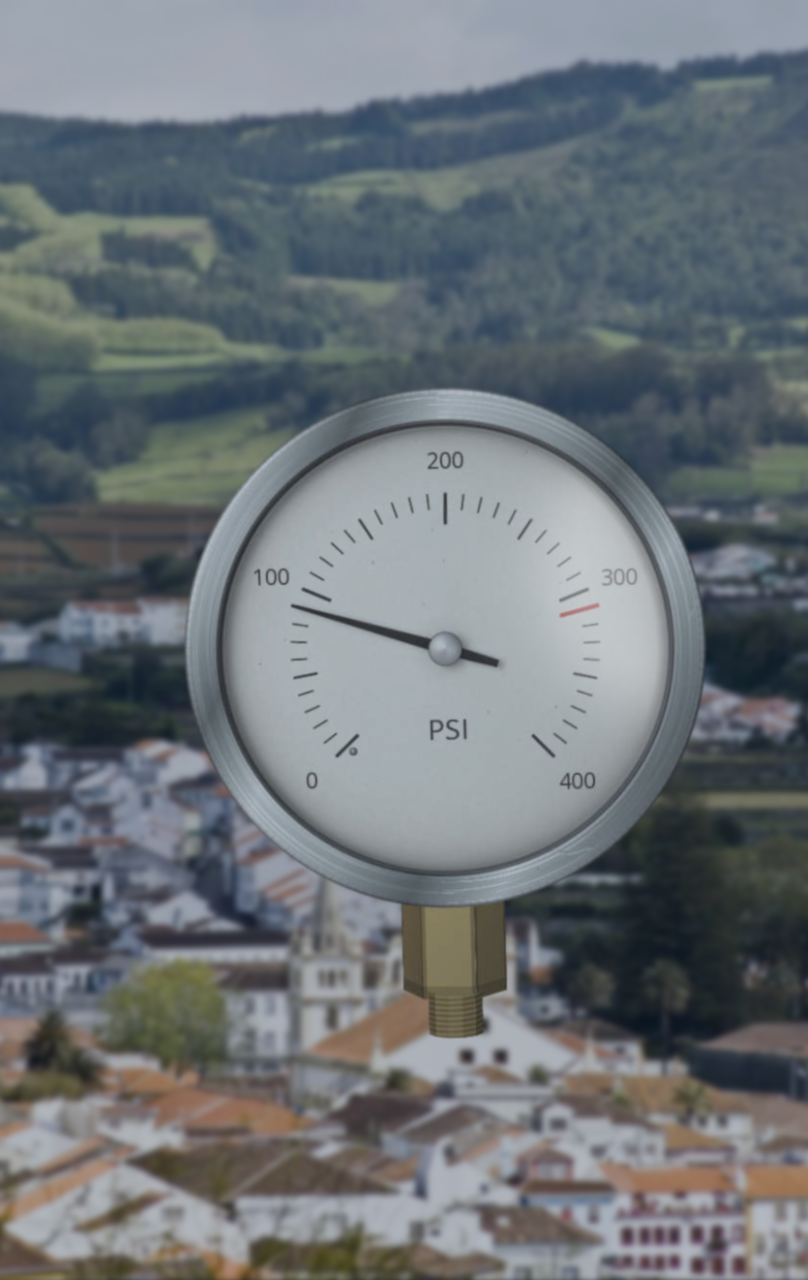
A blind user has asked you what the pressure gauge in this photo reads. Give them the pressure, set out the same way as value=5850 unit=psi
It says value=90 unit=psi
